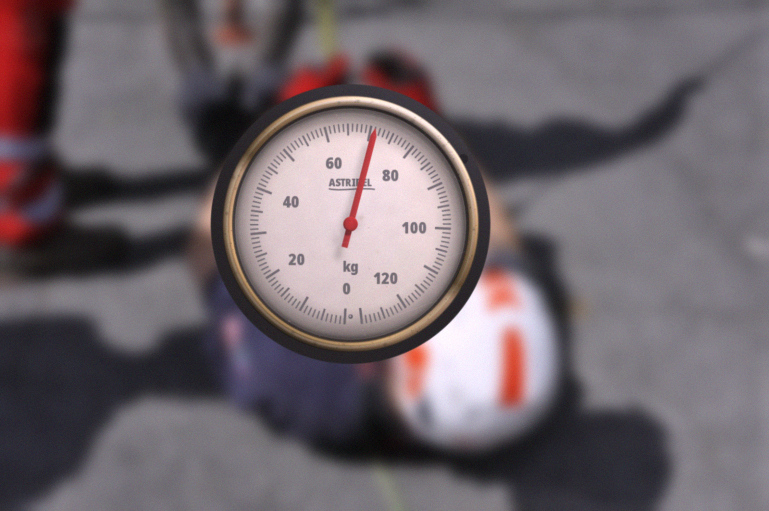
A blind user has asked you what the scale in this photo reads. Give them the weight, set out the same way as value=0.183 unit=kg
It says value=71 unit=kg
